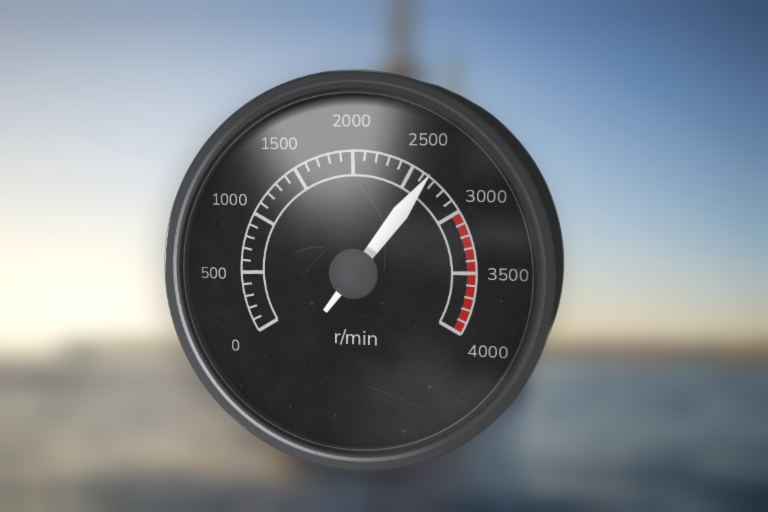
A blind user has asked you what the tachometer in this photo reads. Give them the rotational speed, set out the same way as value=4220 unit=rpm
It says value=2650 unit=rpm
